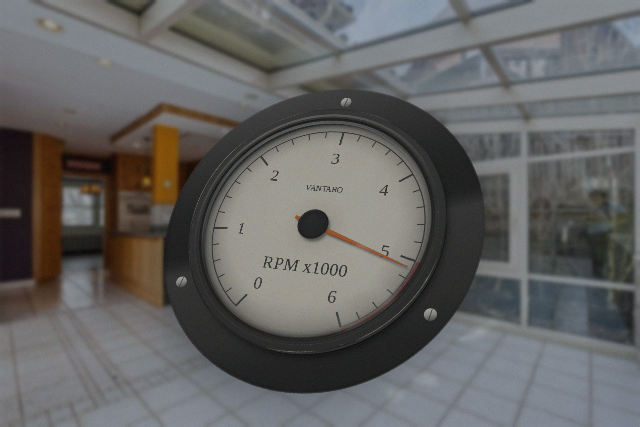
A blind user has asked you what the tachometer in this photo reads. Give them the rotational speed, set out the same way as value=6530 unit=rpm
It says value=5100 unit=rpm
